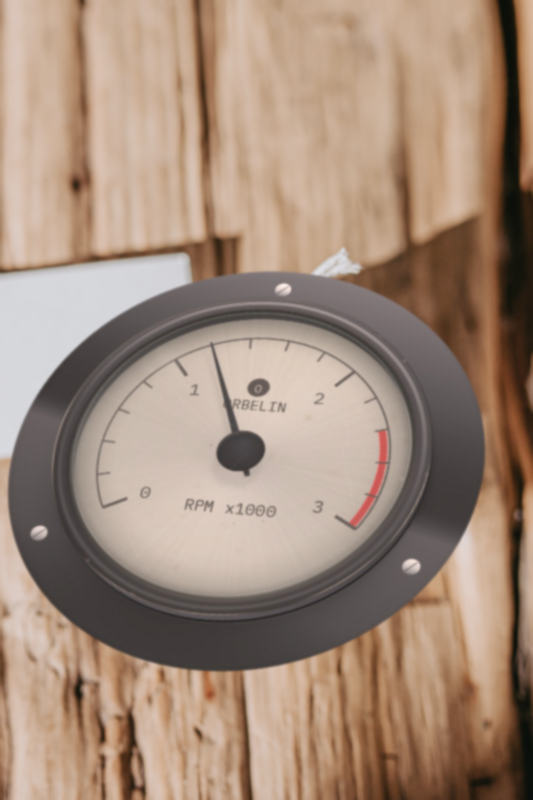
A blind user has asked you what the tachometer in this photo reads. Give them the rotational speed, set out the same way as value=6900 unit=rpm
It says value=1200 unit=rpm
